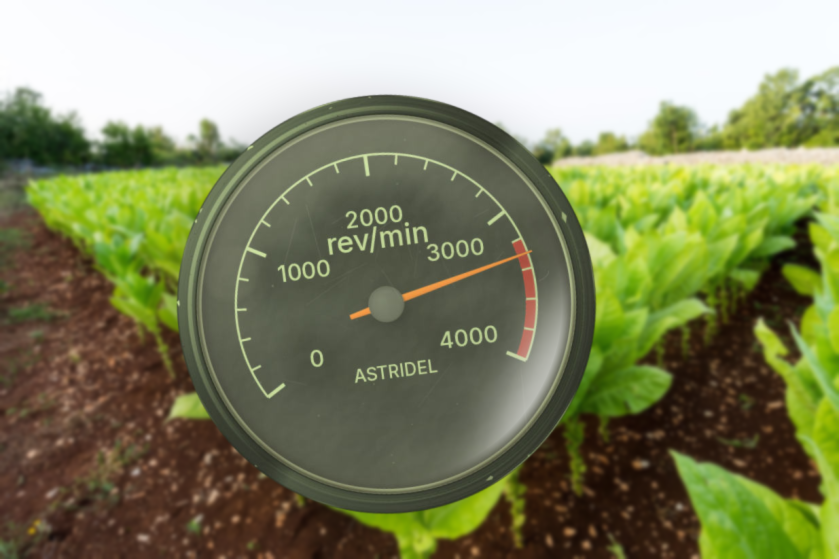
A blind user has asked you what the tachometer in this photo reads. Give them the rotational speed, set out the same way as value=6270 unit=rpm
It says value=3300 unit=rpm
